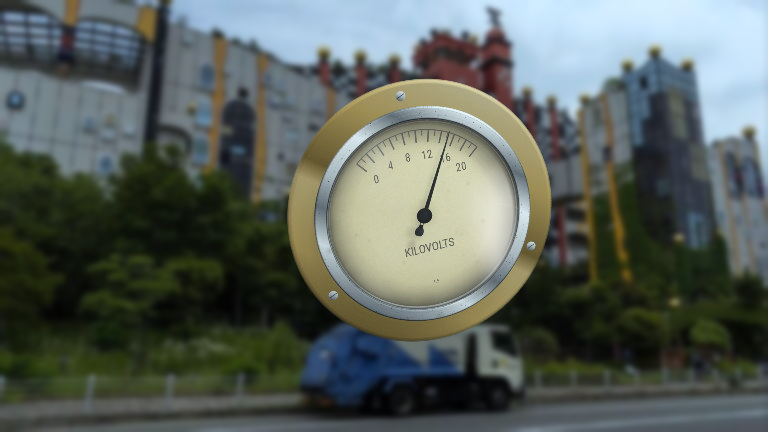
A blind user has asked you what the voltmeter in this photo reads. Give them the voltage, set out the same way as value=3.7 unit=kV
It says value=15 unit=kV
